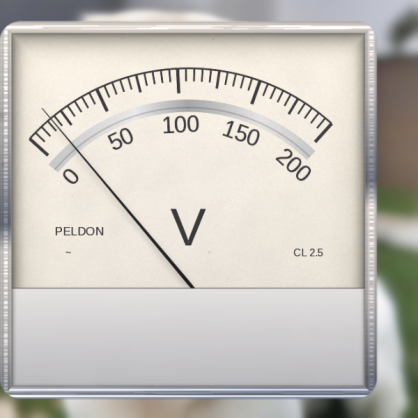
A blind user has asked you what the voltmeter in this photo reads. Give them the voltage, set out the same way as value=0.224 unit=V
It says value=17.5 unit=V
